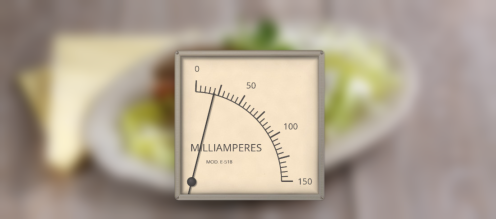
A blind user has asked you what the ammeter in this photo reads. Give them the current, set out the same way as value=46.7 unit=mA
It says value=20 unit=mA
